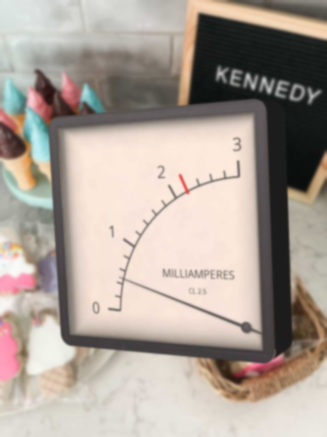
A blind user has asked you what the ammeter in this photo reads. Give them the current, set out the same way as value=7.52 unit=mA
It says value=0.5 unit=mA
